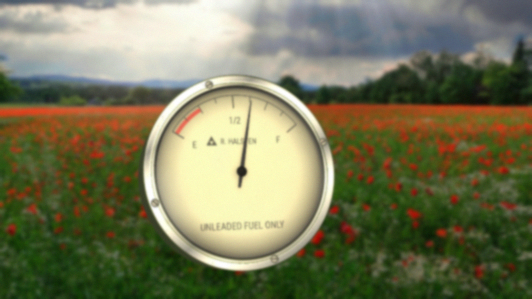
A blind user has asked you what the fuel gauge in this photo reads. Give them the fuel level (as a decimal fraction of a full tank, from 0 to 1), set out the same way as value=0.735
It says value=0.625
